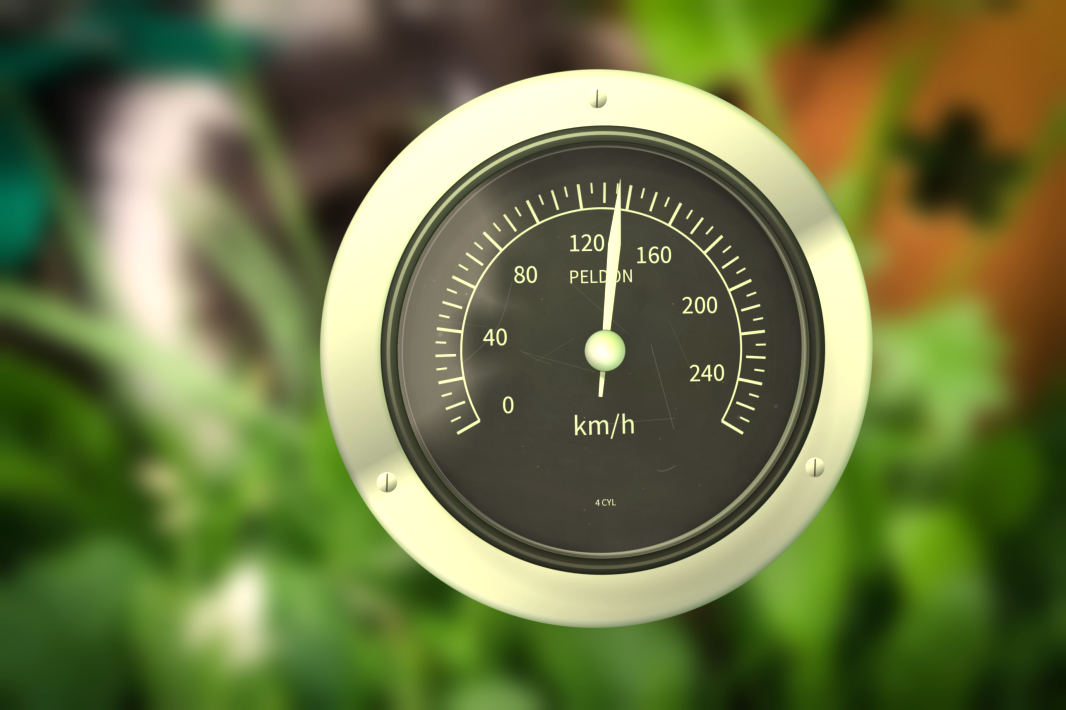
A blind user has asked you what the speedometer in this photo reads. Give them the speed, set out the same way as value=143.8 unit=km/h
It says value=135 unit=km/h
